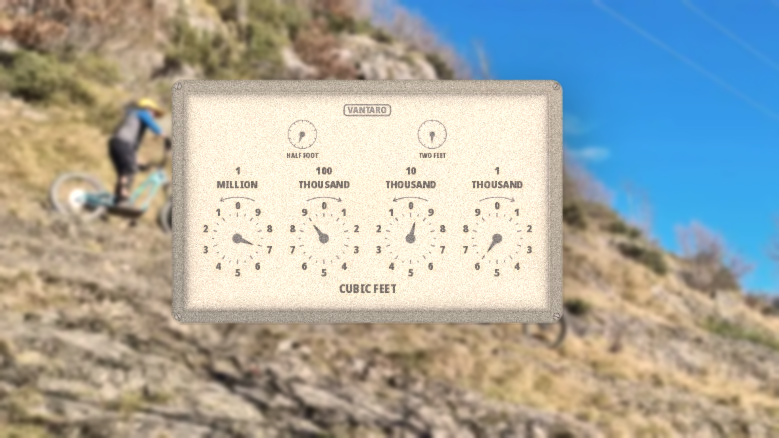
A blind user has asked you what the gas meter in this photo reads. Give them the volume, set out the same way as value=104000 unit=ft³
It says value=689600 unit=ft³
